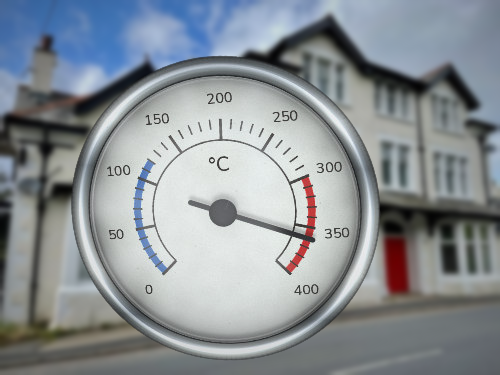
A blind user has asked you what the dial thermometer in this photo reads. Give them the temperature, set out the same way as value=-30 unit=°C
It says value=360 unit=°C
